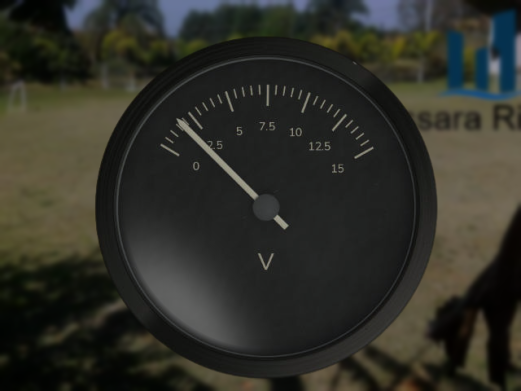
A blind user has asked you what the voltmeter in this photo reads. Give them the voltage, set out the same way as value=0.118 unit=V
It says value=1.75 unit=V
